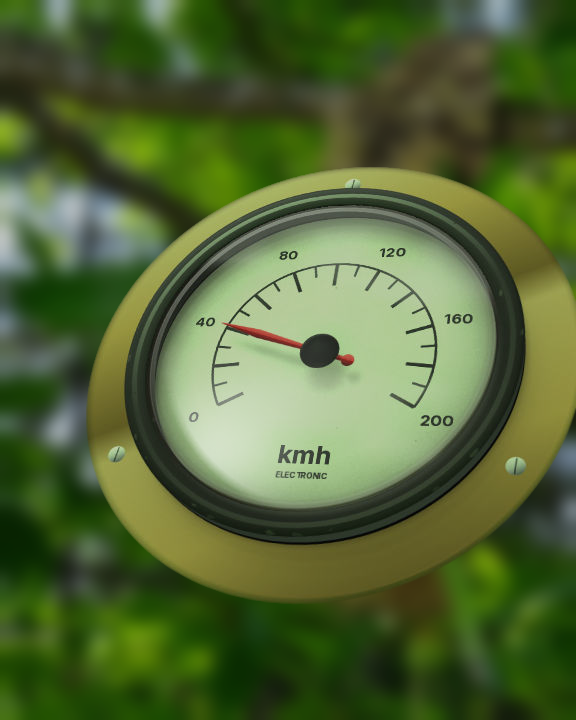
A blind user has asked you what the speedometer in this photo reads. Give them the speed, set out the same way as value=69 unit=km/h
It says value=40 unit=km/h
